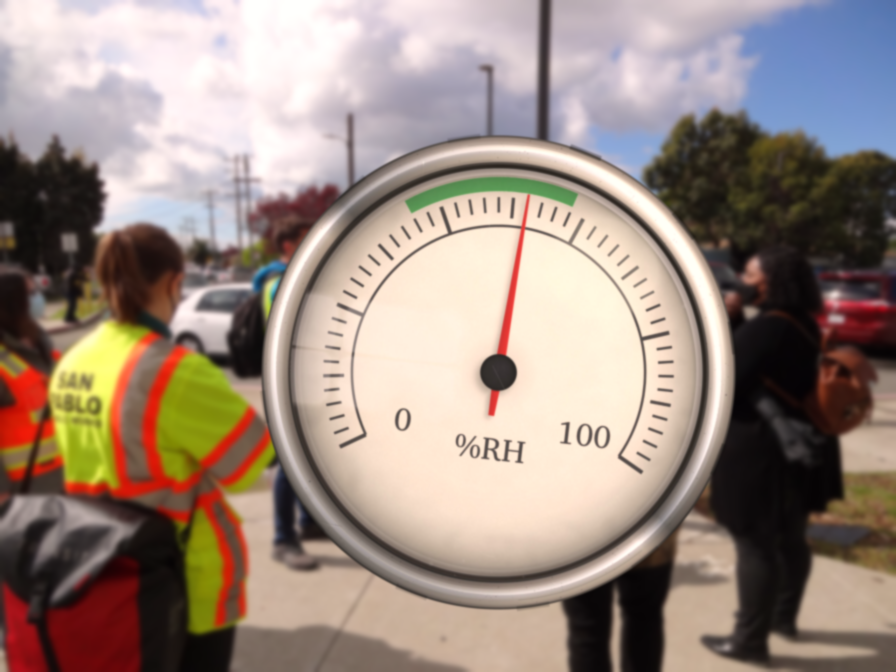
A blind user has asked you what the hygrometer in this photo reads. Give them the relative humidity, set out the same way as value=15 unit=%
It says value=52 unit=%
